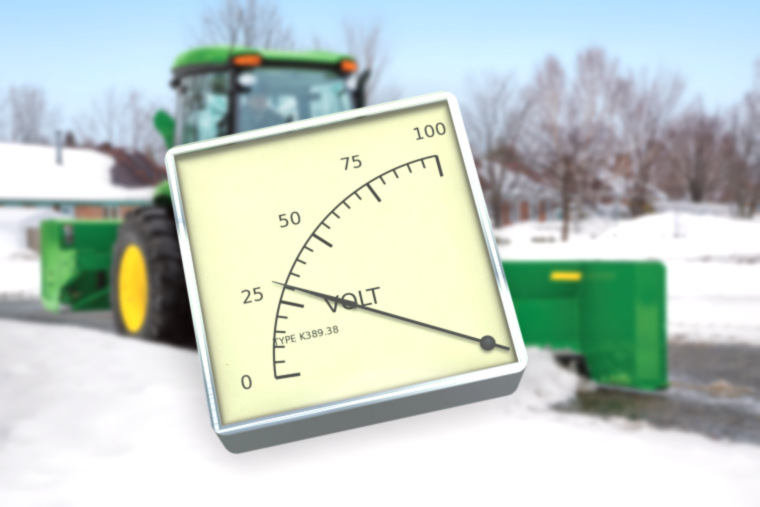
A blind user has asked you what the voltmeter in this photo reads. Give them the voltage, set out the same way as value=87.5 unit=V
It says value=30 unit=V
